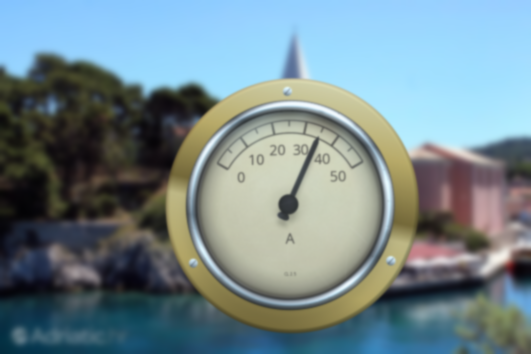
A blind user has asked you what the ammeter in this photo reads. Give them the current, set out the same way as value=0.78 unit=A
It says value=35 unit=A
